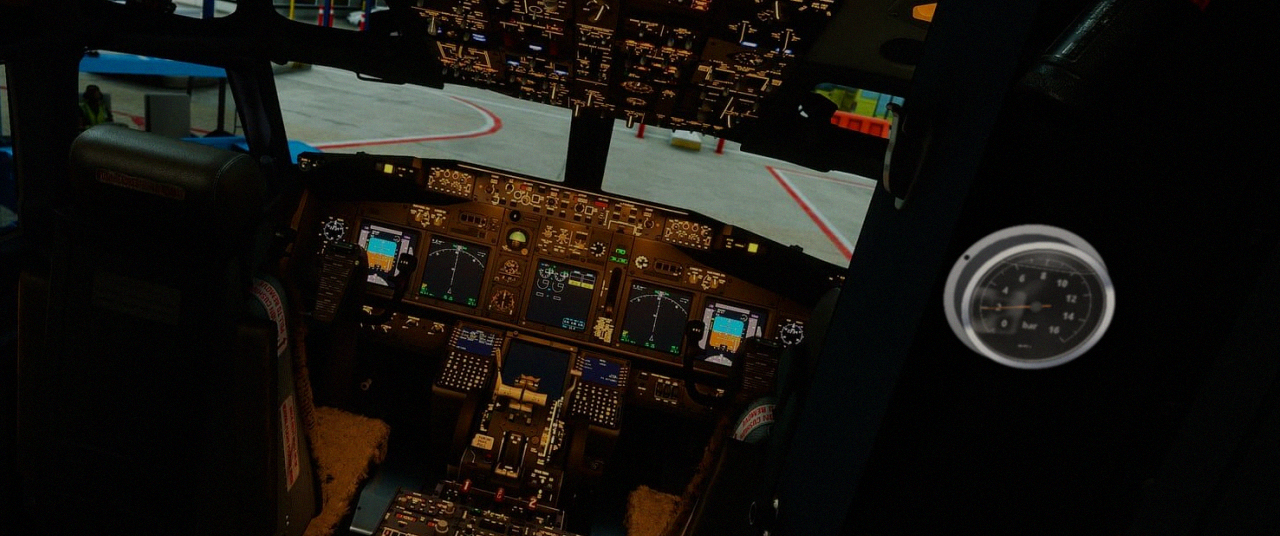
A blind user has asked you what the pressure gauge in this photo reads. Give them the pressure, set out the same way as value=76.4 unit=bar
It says value=2 unit=bar
